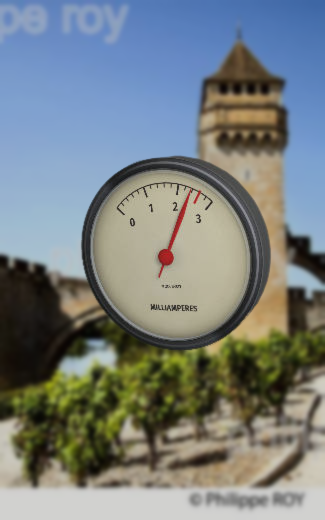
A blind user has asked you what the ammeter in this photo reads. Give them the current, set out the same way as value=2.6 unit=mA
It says value=2.4 unit=mA
